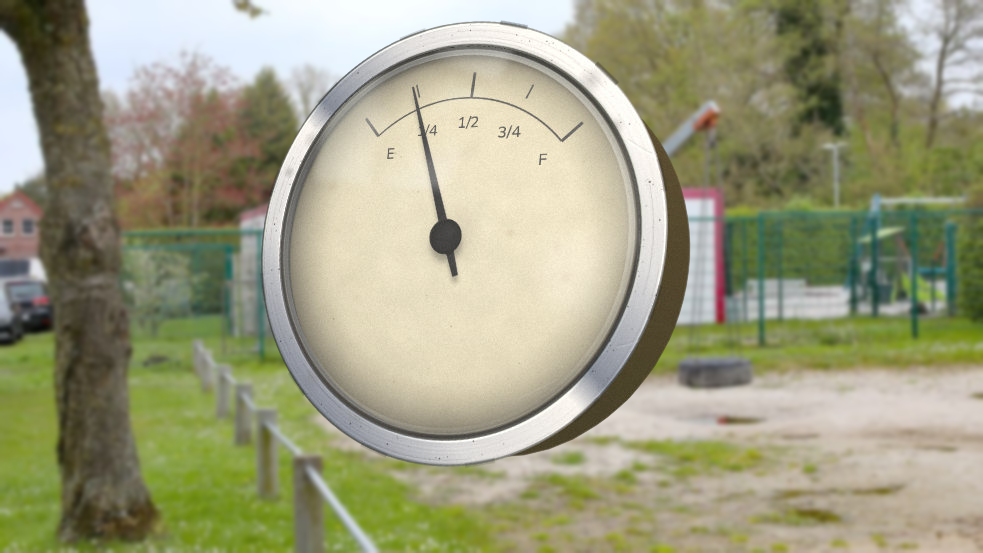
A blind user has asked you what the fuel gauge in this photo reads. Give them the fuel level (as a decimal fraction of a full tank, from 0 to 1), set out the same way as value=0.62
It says value=0.25
